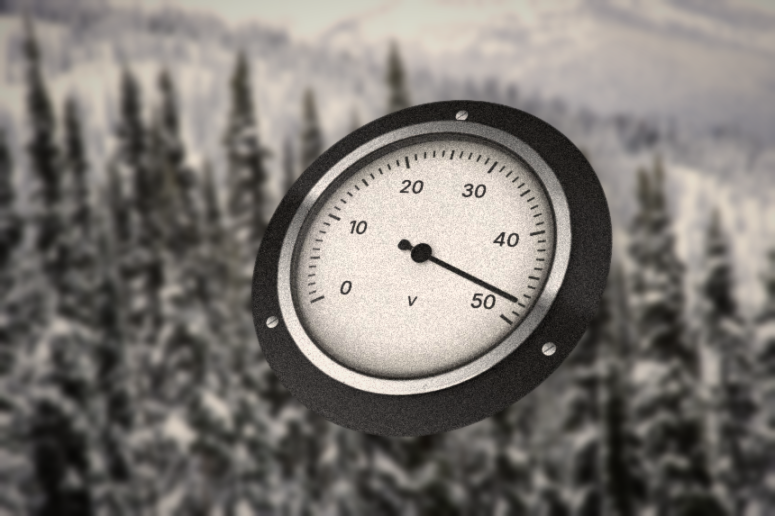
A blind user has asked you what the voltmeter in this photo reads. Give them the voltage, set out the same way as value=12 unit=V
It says value=48 unit=V
